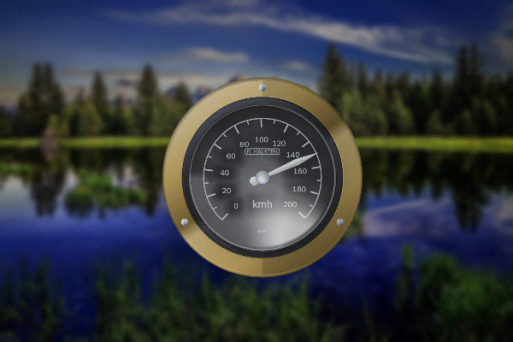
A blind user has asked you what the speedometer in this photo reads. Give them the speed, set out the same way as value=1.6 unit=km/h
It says value=150 unit=km/h
